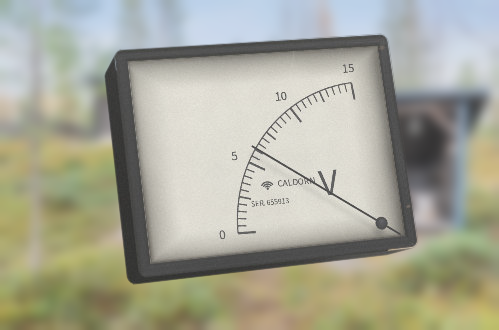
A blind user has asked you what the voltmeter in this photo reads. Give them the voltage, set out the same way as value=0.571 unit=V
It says value=6 unit=V
